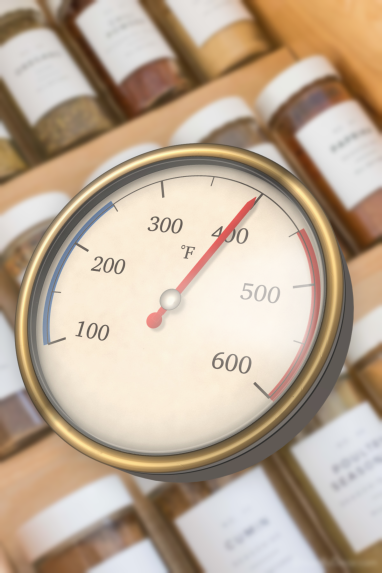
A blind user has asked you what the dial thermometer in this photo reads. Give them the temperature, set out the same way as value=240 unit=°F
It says value=400 unit=°F
